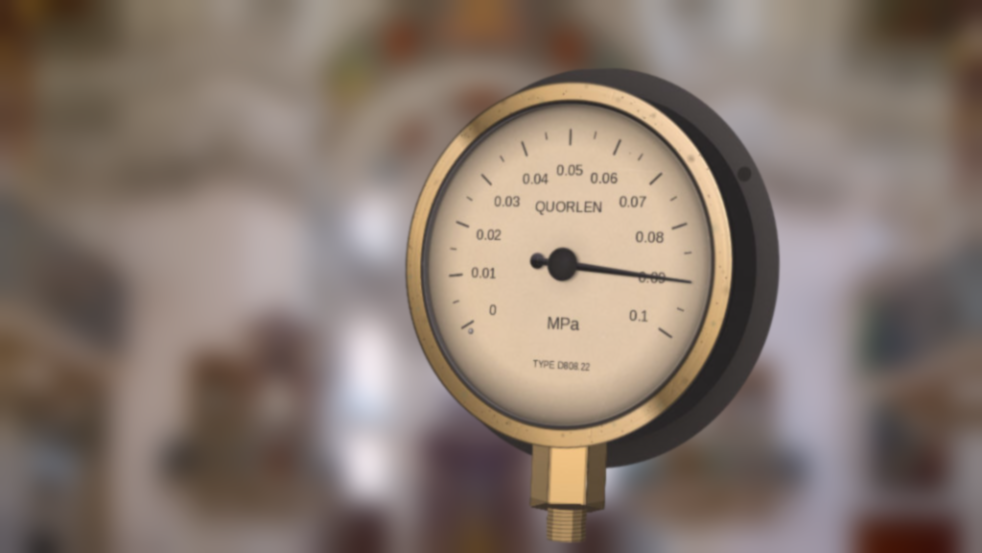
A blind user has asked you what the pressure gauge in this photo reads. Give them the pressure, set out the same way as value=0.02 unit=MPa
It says value=0.09 unit=MPa
